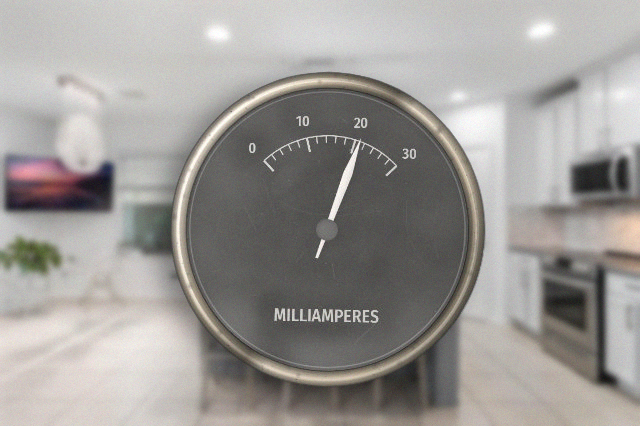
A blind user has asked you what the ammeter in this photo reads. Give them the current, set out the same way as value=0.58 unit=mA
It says value=21 unit=mA
